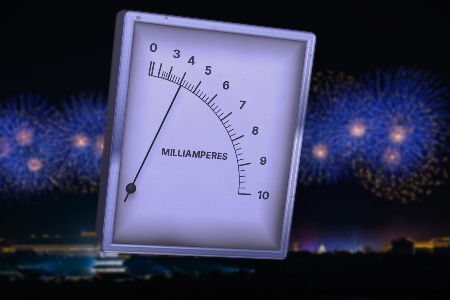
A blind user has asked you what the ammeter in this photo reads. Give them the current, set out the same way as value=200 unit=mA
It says value=4 unit=mA
